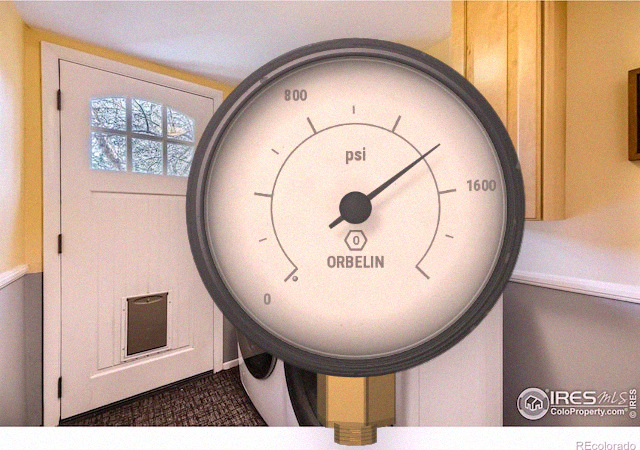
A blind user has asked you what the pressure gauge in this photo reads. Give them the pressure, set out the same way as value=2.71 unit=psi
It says value=1400 unit=psi
